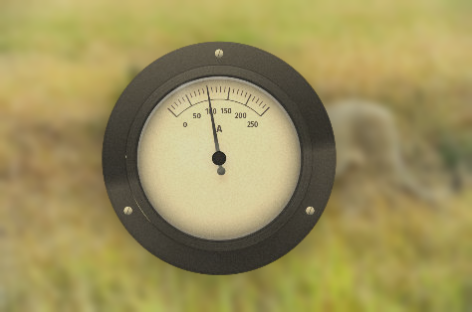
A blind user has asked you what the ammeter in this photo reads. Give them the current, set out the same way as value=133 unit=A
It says value=100 unit=A
